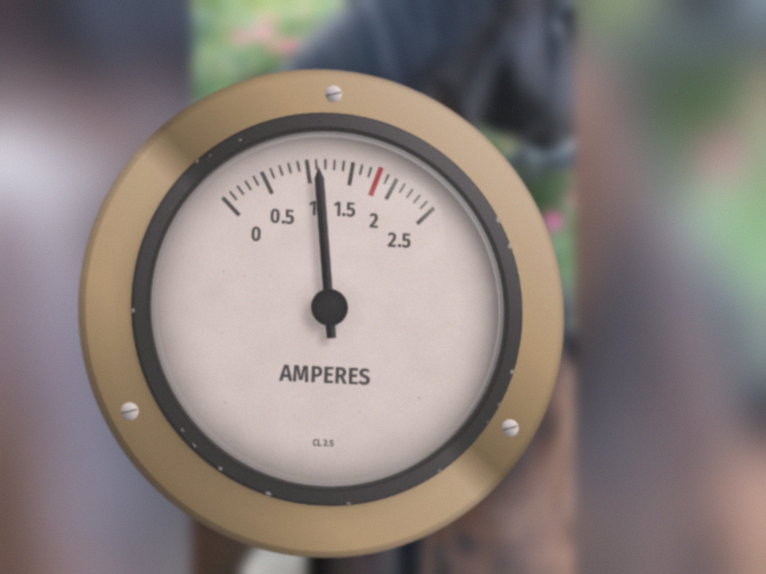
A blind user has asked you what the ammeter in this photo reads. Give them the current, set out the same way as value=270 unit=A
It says value=1.1 unit=A
